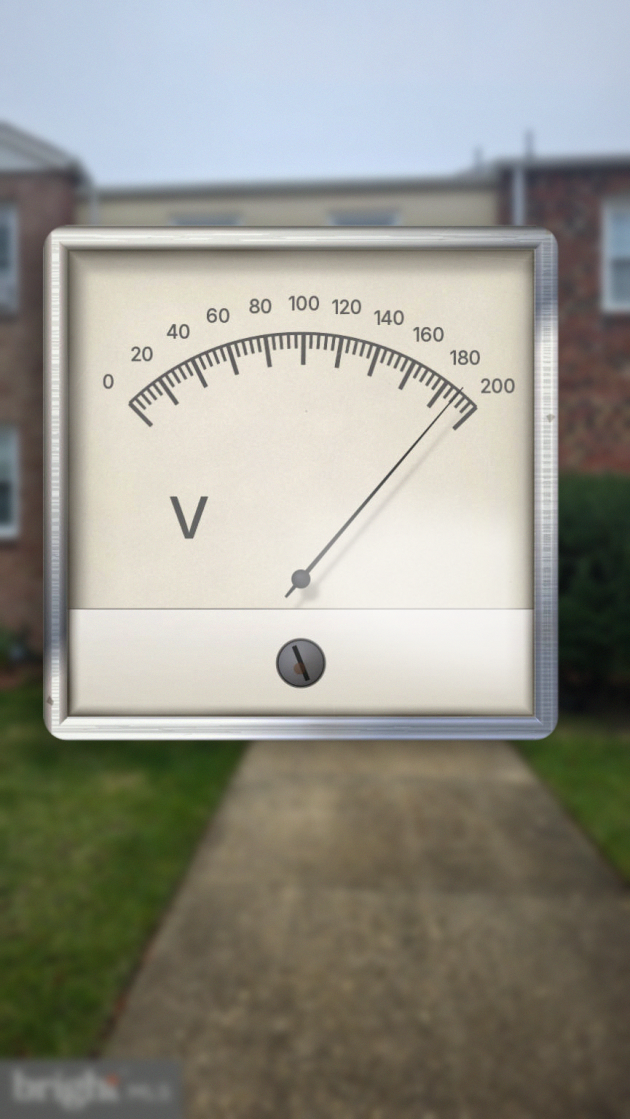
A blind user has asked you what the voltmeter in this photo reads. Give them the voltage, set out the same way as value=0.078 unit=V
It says value=188 unit=V
